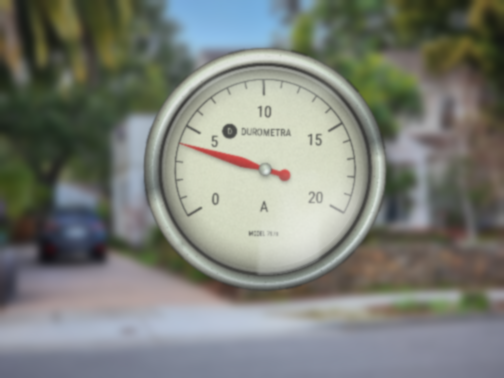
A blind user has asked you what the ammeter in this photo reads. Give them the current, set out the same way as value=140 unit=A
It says value=4 unit=A
